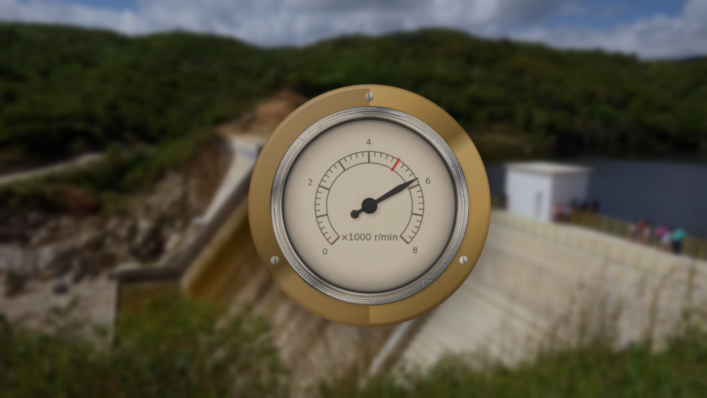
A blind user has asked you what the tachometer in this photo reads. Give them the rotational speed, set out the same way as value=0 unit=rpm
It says value=5800 unit=rpm
